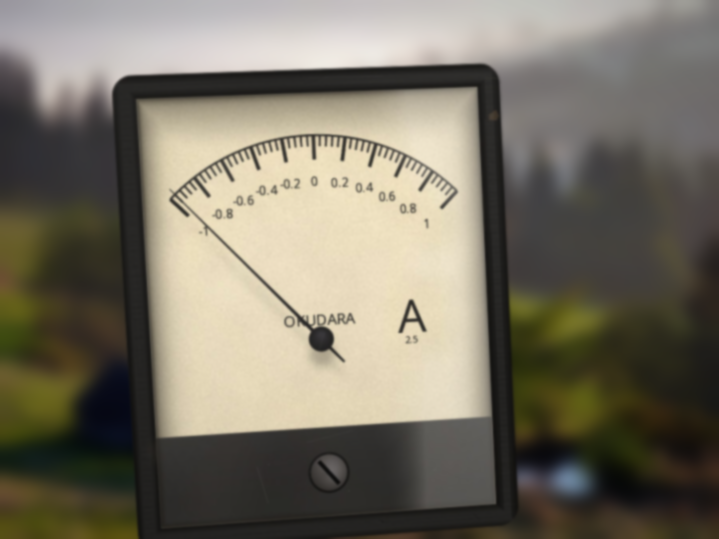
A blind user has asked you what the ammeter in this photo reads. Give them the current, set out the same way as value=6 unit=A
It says value=-0.96 unit=A
